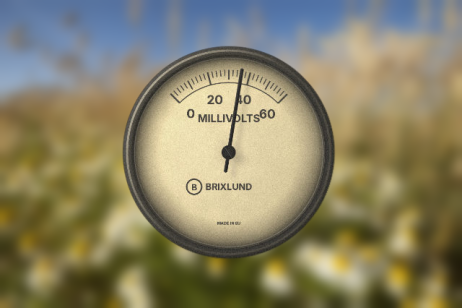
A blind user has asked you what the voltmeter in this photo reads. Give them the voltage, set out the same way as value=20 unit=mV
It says value=36 unit=mV
